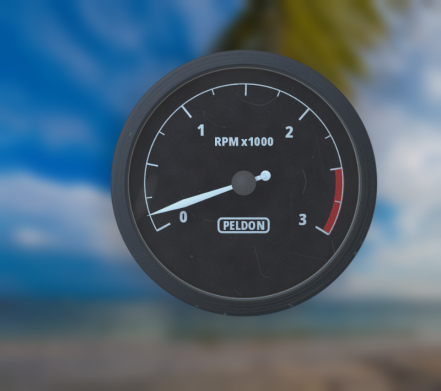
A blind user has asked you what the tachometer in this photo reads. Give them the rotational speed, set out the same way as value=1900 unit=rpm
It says value=125 unit=rpm
